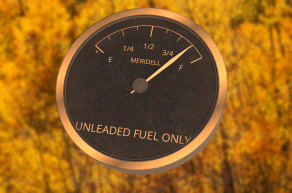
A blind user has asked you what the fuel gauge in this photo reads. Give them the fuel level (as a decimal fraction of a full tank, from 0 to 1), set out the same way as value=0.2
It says value=0.875
